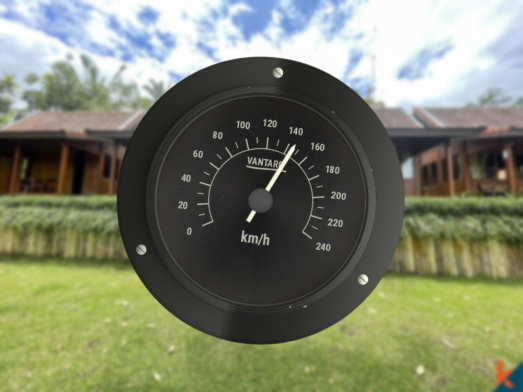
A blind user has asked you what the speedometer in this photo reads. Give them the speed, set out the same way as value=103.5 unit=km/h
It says value=145 unit=km/h
